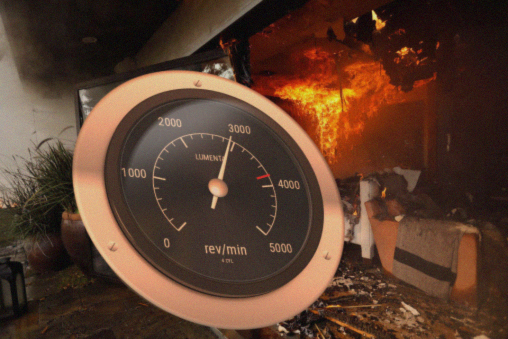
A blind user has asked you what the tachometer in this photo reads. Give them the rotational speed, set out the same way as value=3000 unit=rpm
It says value=2900 unit=rpm
